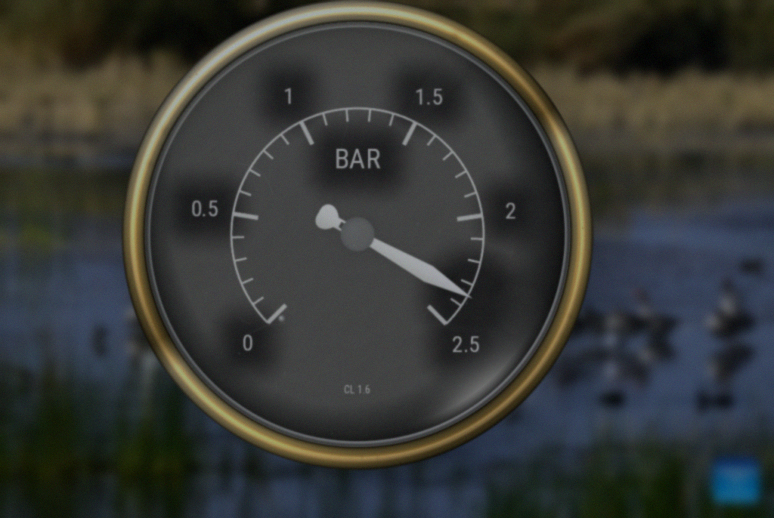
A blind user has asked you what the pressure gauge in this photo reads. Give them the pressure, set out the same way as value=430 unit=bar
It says value=2.35 unit=bar
